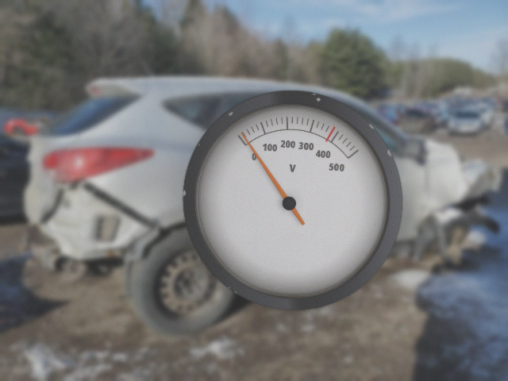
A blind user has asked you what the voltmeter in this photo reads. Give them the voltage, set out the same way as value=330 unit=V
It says value=20 unit=V
